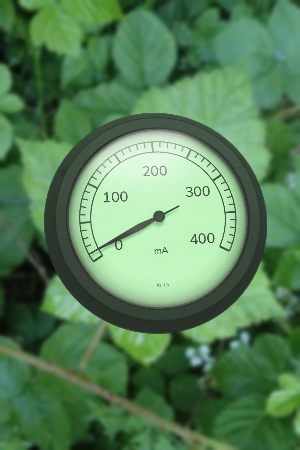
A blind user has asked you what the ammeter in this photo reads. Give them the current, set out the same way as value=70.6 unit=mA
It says value=10 unit=mA
